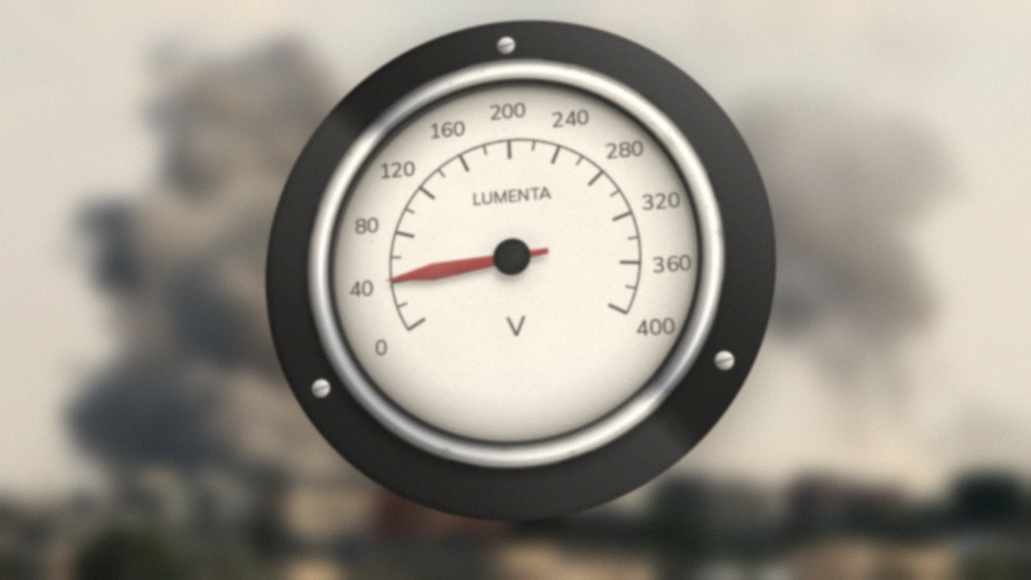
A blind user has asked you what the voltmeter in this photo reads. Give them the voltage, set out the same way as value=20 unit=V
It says value=40 unit=V
